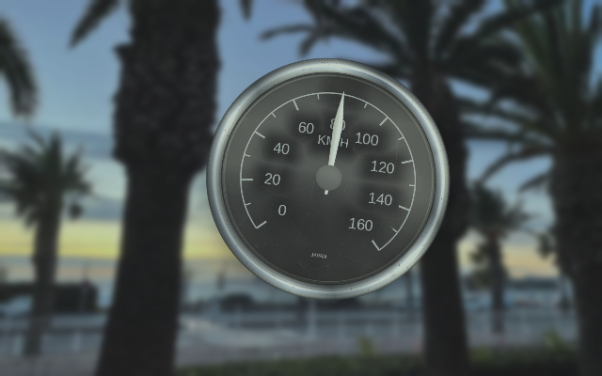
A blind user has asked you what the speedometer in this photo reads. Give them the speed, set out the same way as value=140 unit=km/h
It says value=80 unit=km/h
